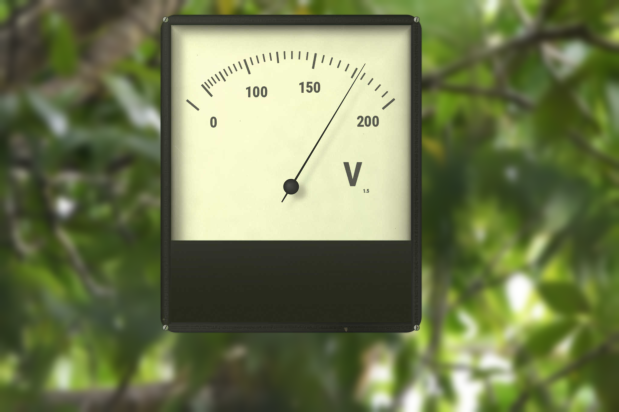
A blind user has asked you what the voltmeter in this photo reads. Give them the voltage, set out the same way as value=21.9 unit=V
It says value=177.5 unit=V
